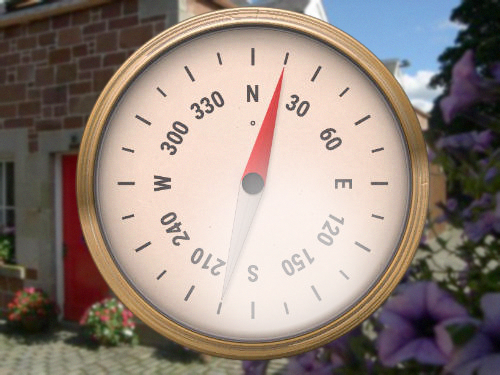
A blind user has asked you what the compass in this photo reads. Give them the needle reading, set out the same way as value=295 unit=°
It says value=15 unit=°
